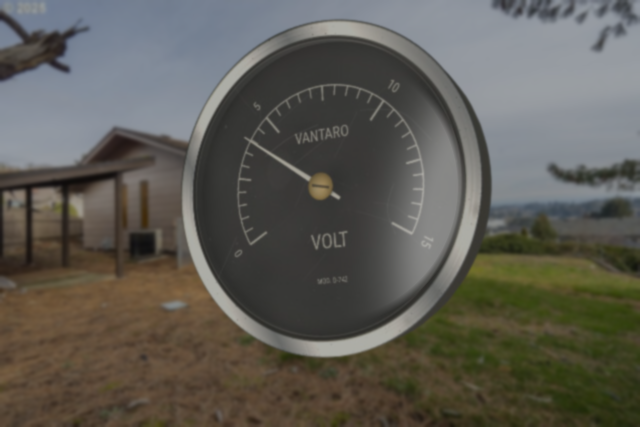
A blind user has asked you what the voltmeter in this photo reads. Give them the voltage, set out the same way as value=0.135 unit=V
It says value=4 unit=V
